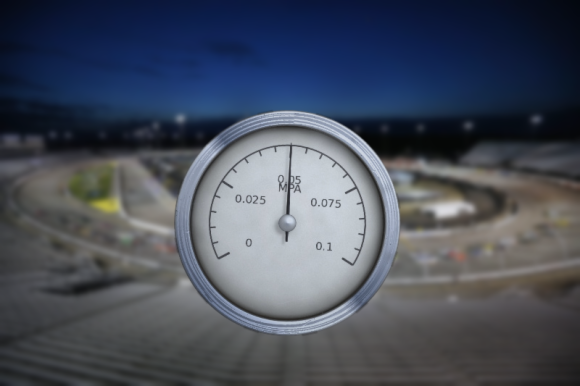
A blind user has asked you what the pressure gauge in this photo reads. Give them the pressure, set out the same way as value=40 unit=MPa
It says value=0.05 unit=MPa
